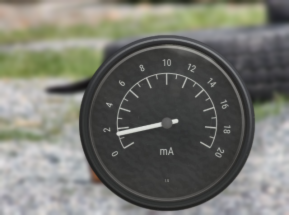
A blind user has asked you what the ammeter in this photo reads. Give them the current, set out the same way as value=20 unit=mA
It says value=1.5 unit=mA
